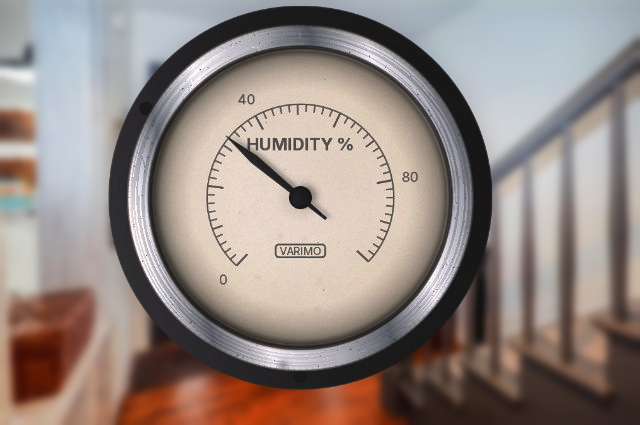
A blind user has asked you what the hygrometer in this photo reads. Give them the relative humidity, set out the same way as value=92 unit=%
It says value=32 unit=%
